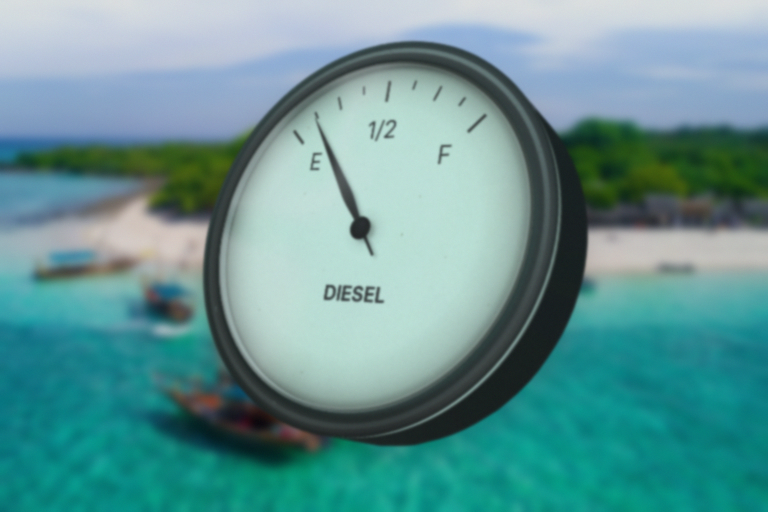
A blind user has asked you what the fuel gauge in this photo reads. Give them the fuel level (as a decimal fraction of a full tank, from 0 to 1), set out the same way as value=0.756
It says value=0.125
